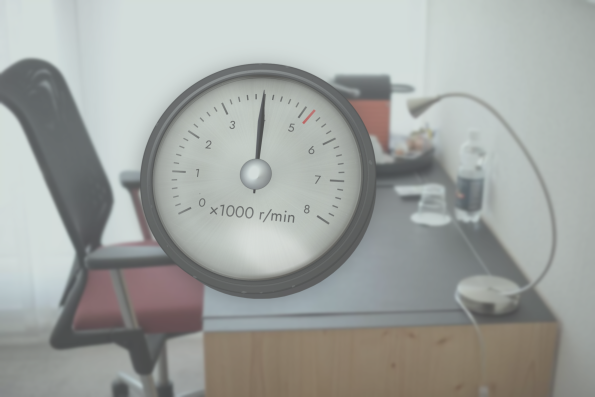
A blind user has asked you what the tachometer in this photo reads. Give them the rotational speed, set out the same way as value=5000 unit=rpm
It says value=4000 unit=rpm
